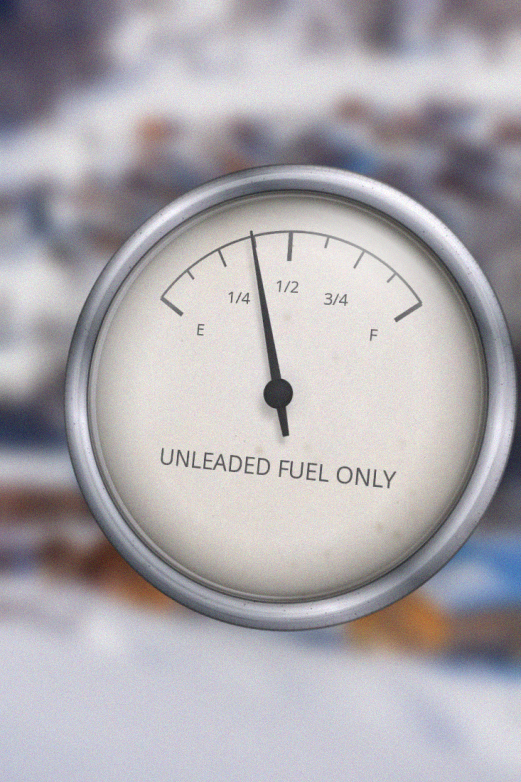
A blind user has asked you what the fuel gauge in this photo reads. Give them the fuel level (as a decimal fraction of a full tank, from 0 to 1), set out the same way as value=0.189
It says value=0.375
